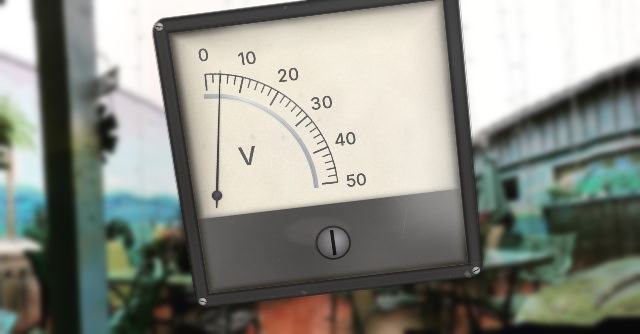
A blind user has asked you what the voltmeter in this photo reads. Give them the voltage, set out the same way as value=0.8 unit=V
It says value=4 unit=V
